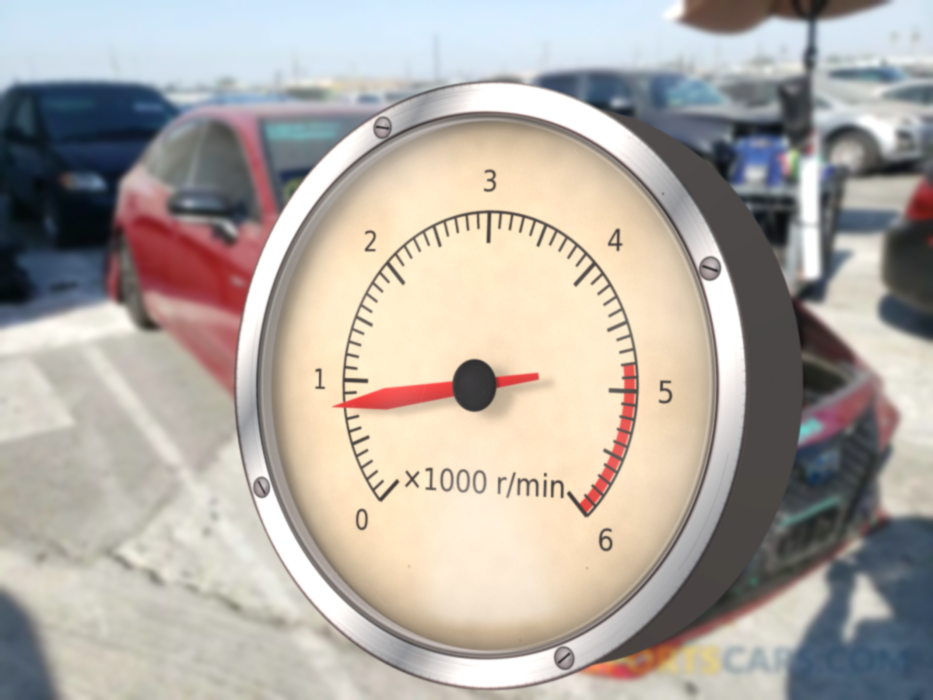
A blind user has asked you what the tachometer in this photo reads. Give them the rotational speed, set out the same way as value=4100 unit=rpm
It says value=800 unit=rpm
